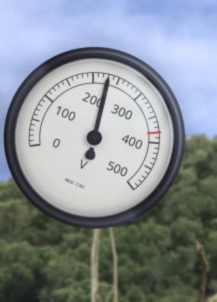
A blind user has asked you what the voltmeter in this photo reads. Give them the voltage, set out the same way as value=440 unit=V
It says value=230 unit=V
